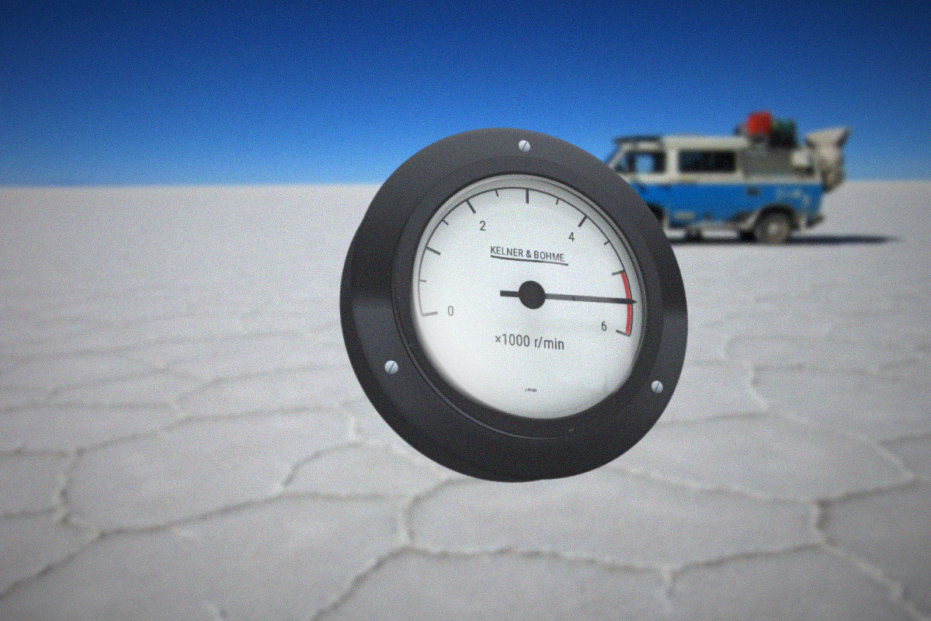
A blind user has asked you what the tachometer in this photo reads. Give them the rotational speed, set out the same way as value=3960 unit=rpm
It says value=5500 unit=rpm
